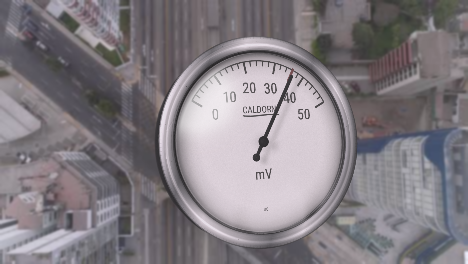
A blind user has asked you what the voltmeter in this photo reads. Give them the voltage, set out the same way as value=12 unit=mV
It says value=36 unit=mV
